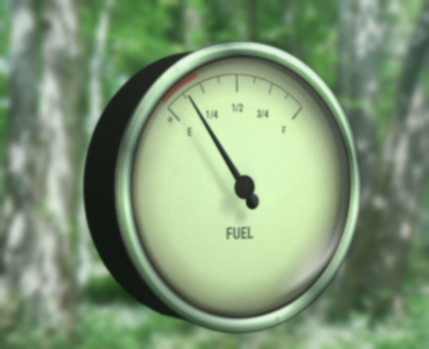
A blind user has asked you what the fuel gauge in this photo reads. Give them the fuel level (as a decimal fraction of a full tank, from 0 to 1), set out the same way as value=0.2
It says value=0.125
